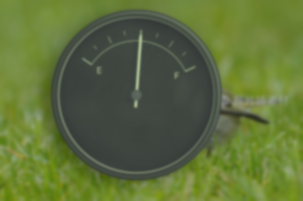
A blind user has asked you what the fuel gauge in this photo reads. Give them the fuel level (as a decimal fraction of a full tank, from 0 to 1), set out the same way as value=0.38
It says value=0.5
